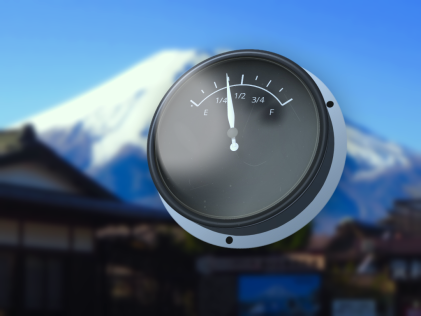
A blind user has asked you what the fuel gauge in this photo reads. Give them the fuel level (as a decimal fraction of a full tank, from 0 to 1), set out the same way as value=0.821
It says value=0.375
